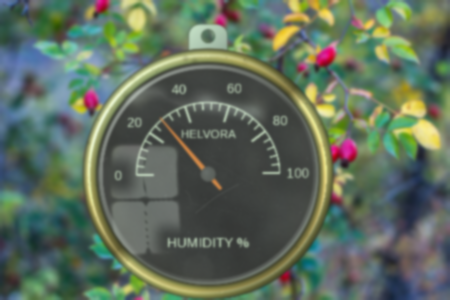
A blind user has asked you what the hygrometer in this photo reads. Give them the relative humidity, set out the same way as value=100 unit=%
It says value=28 unit=%
